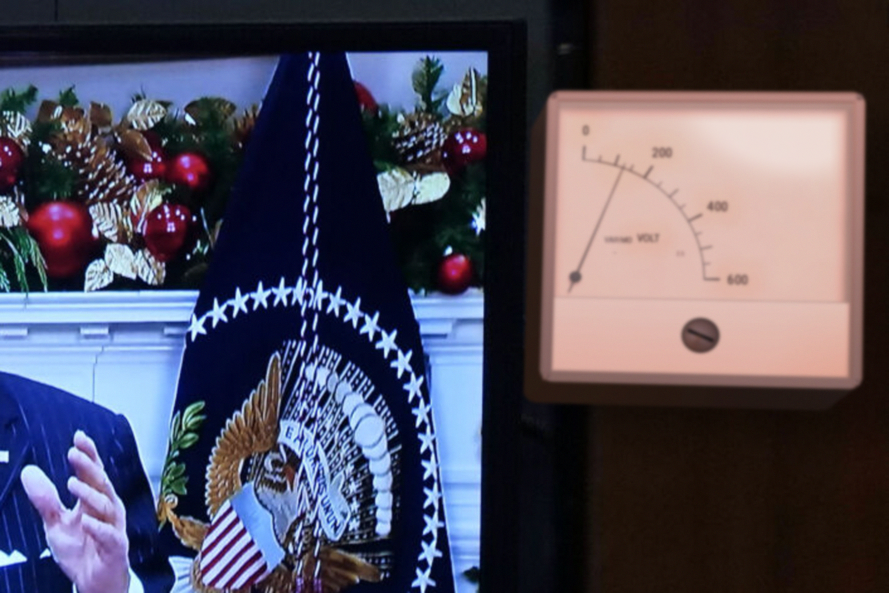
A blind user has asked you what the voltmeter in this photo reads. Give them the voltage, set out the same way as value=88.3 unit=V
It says value=125 unit=V
